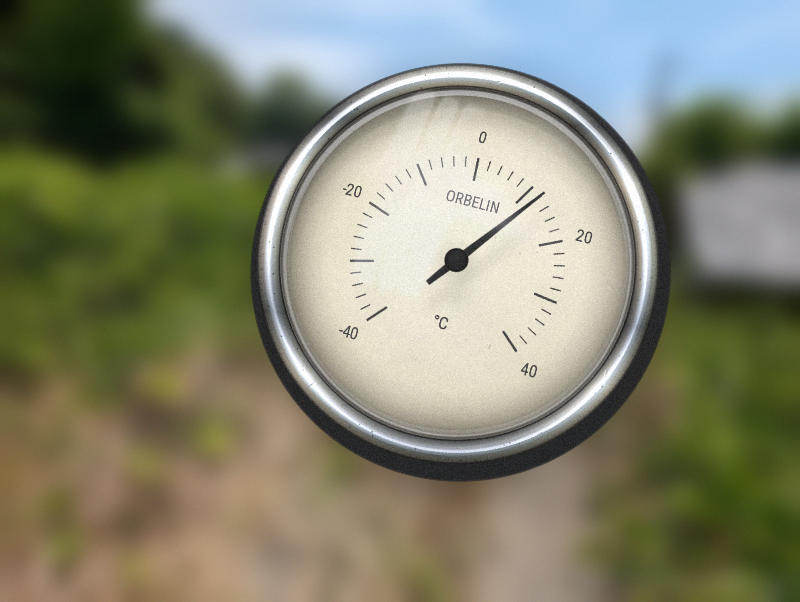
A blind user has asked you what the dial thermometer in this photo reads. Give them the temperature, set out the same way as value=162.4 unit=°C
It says value=12 unit=°C
